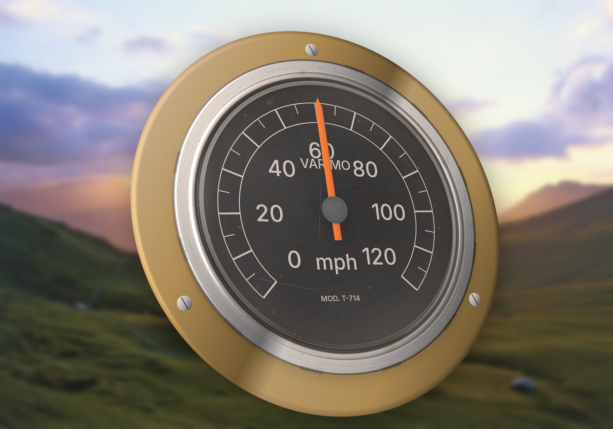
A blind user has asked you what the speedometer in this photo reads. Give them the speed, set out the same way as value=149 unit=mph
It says value=60 unit=mph
